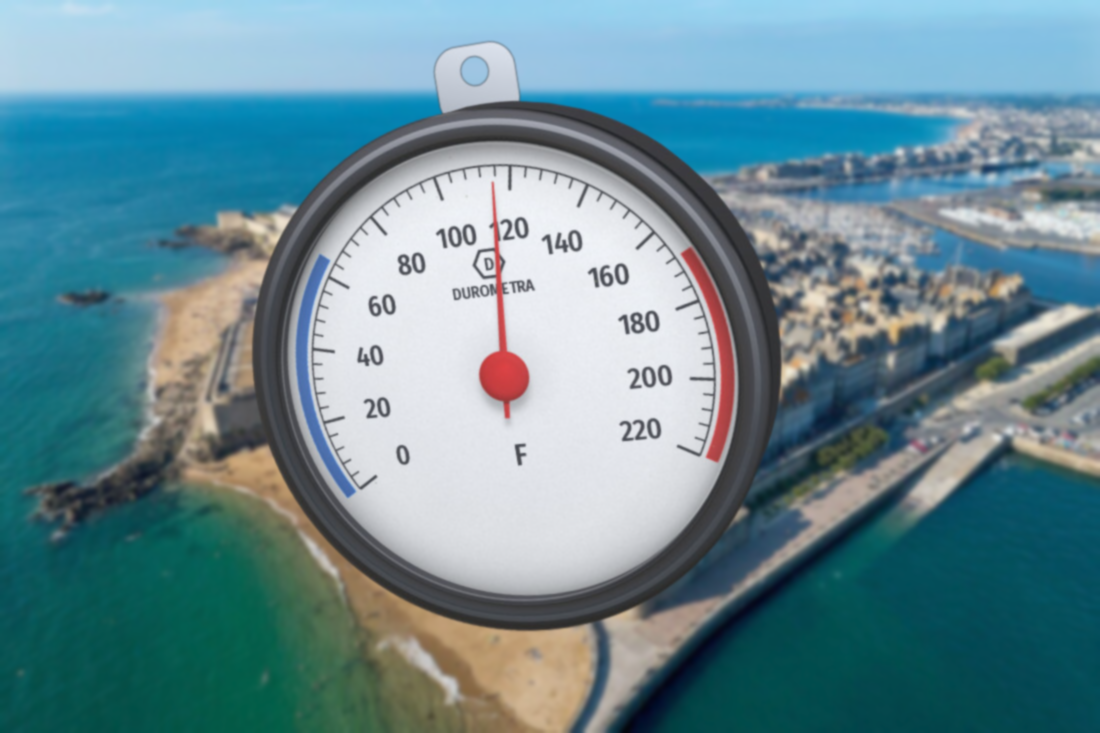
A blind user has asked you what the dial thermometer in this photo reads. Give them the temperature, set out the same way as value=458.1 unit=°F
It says value=116 unit=°F
